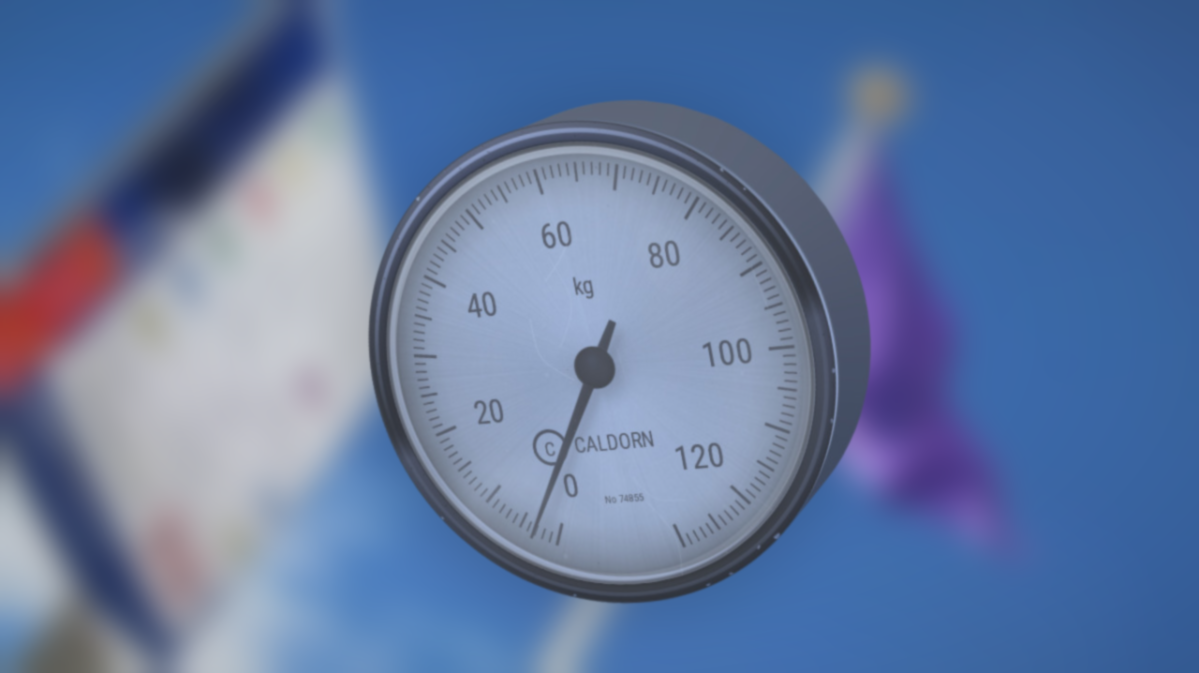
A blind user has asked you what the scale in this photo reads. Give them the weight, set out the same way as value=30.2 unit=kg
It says value=3 unit=kg
